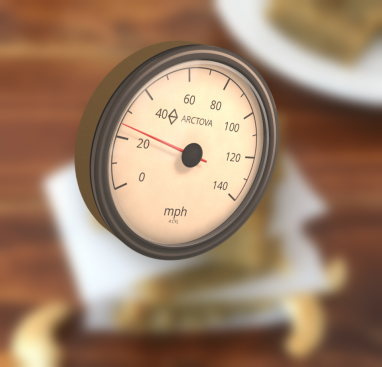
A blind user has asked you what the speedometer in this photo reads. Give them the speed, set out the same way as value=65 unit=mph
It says value=25 unit=mph
